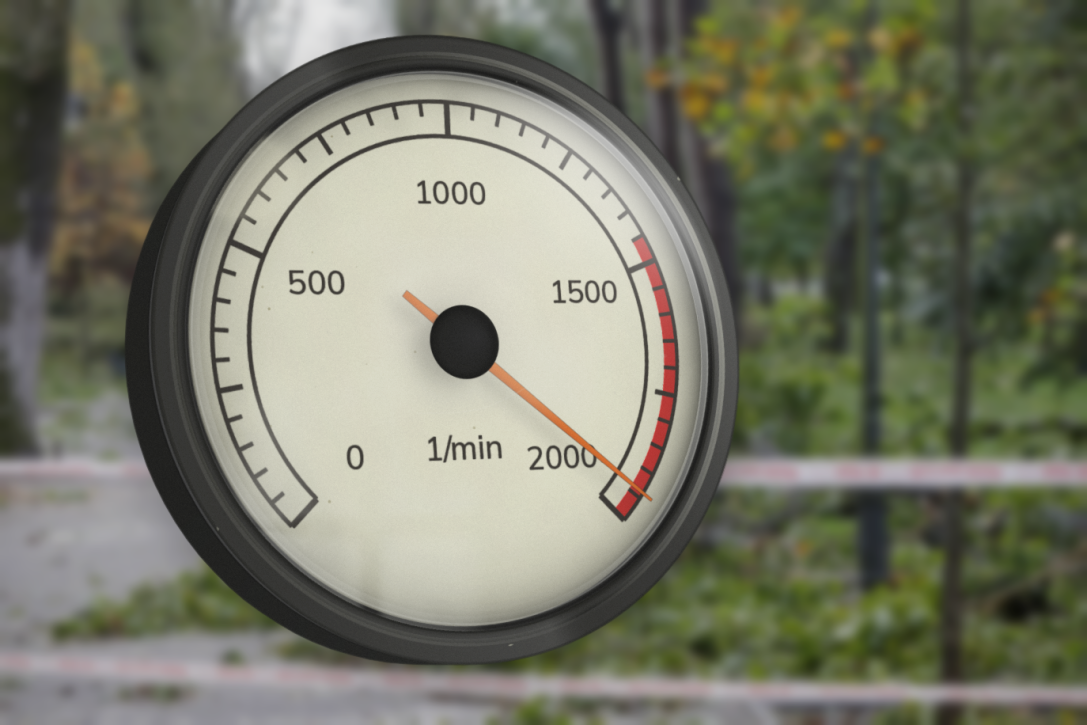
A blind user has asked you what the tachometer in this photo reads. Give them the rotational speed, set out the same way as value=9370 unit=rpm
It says value=1950 unit=rpm
